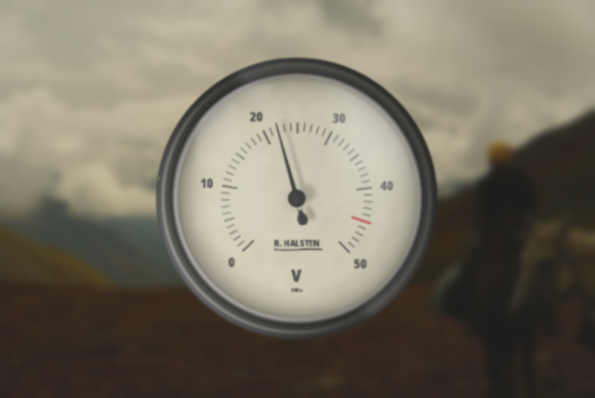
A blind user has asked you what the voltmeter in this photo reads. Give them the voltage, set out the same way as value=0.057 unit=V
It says value=22 unit=V
